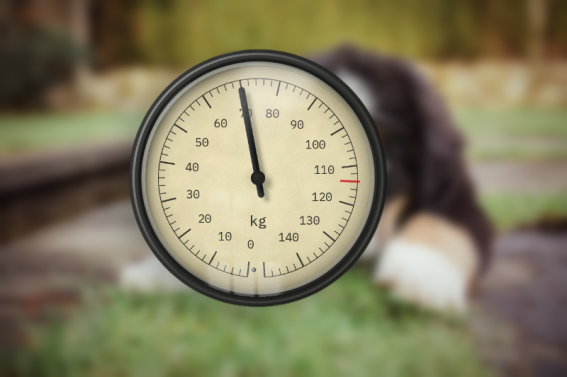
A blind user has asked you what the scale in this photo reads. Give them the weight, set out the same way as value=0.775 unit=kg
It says value=70 unit=kg
